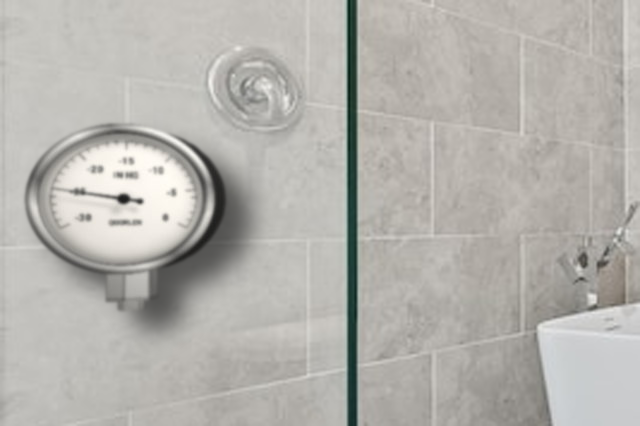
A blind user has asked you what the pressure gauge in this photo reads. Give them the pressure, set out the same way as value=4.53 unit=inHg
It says value=-25 unit=inHg
